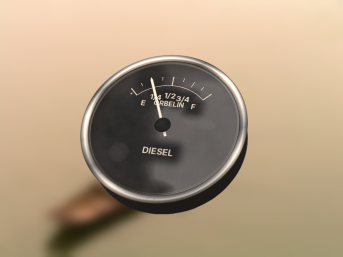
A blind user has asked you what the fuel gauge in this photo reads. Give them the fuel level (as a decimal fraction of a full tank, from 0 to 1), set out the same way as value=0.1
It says value=0.25
